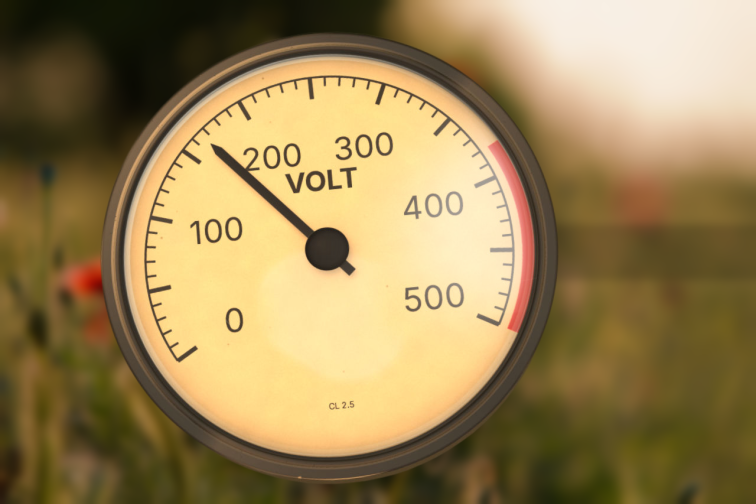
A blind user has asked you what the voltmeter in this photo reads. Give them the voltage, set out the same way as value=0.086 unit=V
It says value=165 unit=V
